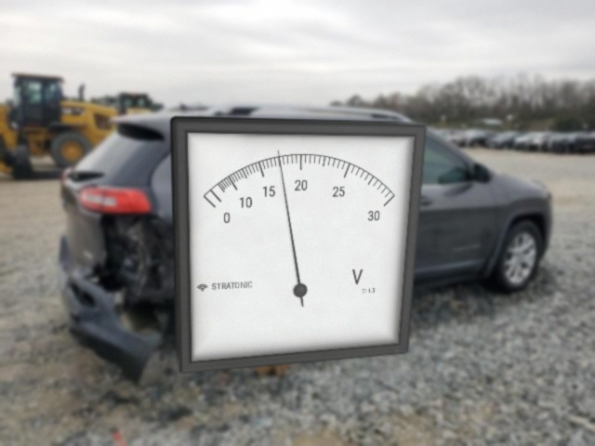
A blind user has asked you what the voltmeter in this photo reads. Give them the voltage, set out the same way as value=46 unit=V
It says value=17.5 unit=V
